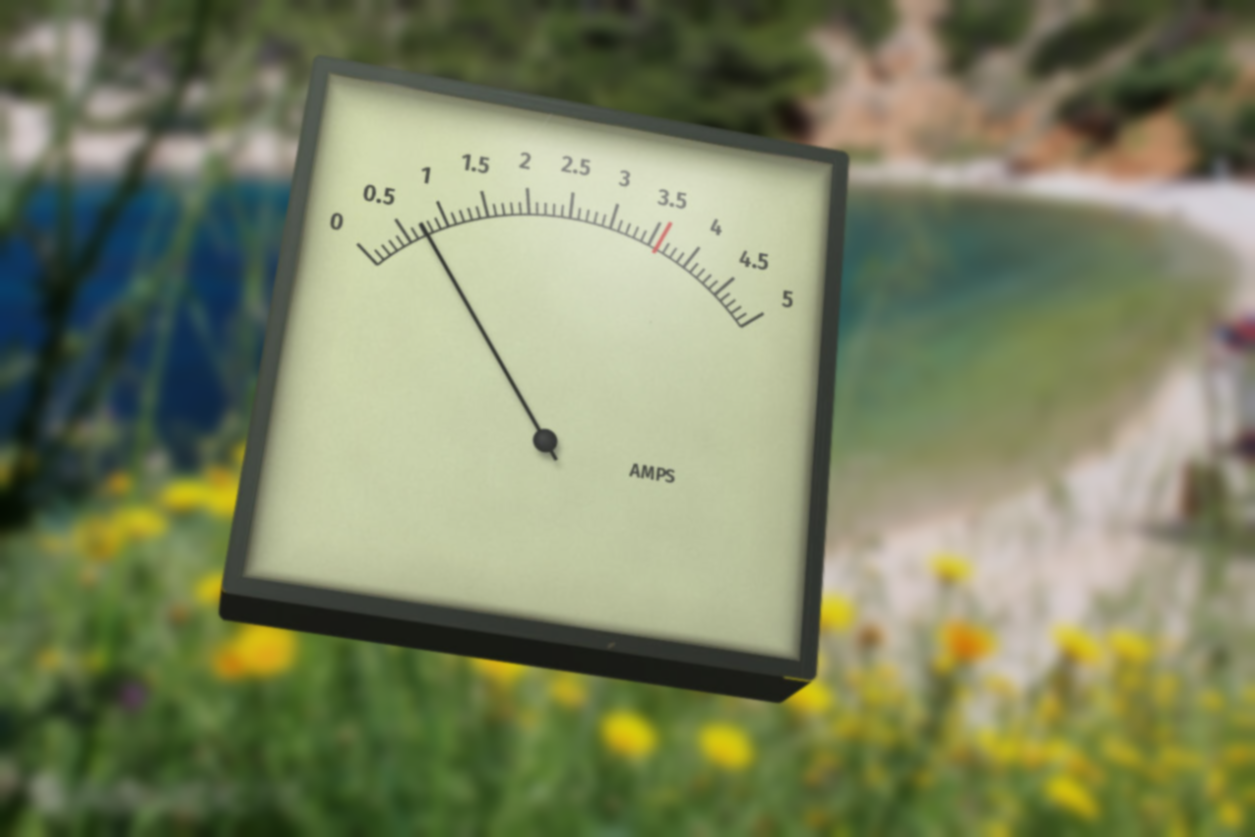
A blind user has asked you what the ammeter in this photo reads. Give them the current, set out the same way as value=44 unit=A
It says value=0.7 unit=A
